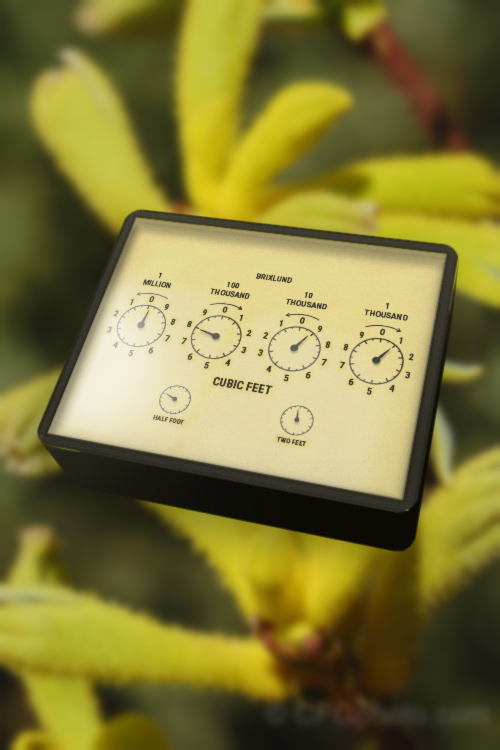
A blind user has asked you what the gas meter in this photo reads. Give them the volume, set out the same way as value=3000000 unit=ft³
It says value=979100 unit=ft³
